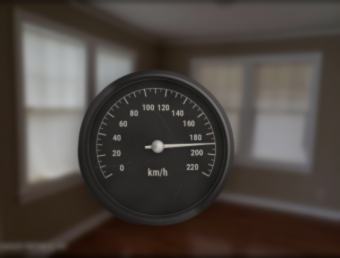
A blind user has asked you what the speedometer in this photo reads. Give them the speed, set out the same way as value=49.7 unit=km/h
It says value=190 unit=km/h
